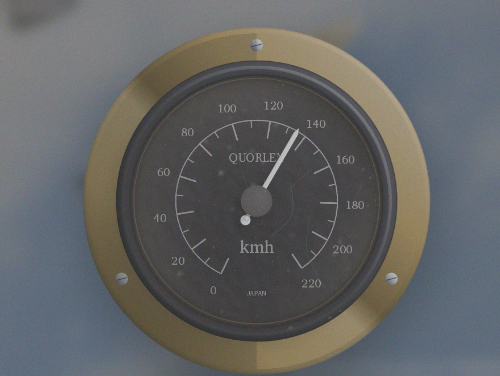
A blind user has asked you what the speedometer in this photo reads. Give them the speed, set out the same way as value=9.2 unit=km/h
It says value=135 unit=km/h
